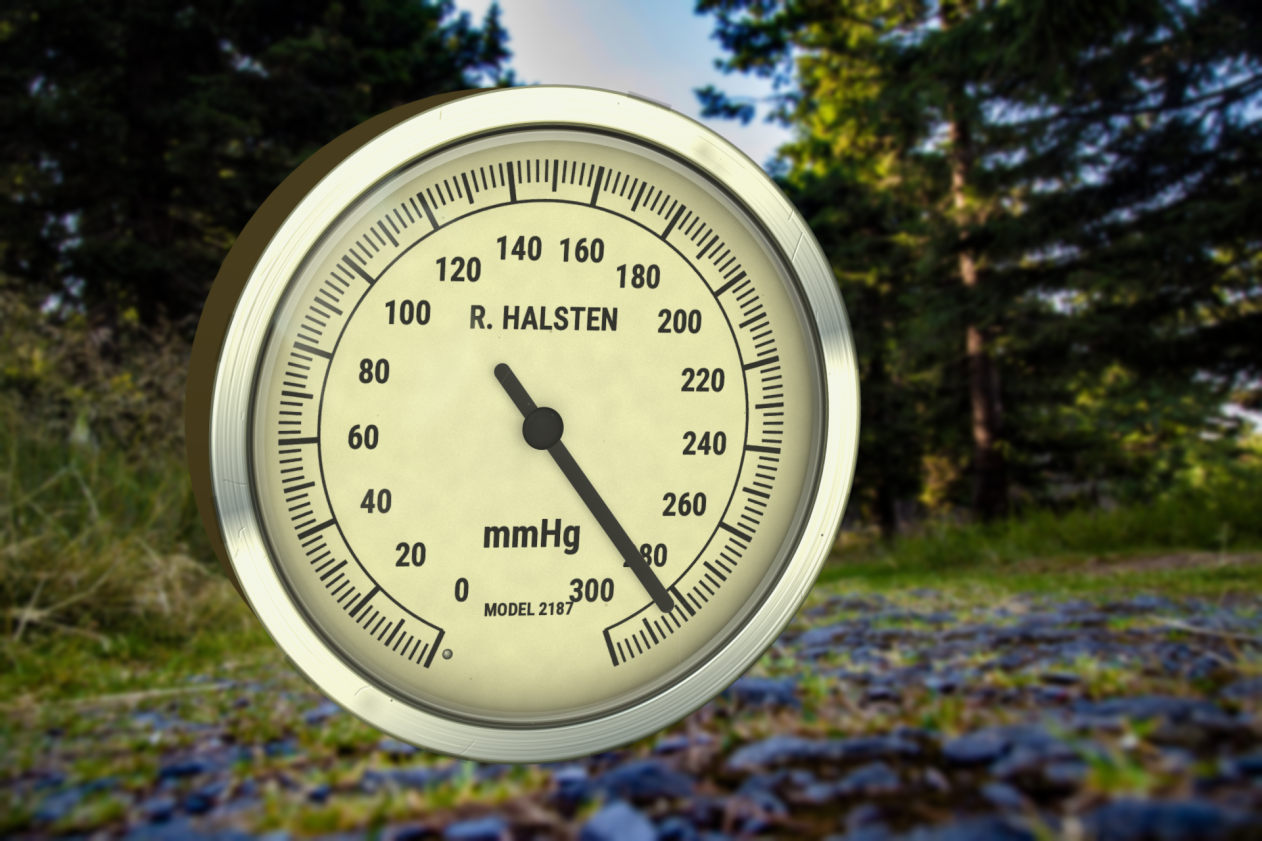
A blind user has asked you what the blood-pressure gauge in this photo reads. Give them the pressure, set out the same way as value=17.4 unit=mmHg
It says value=284 unit=mmHg
